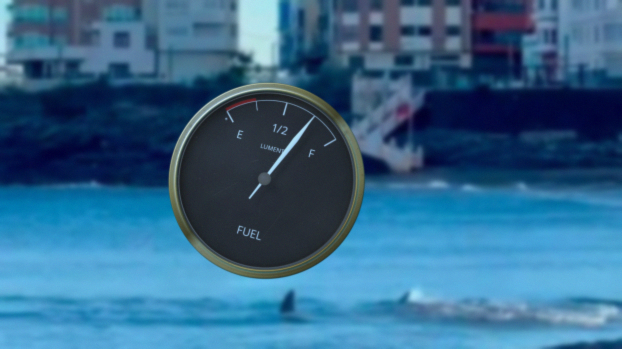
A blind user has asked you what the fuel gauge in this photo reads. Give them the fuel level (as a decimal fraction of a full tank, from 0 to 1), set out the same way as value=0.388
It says value=0.75
